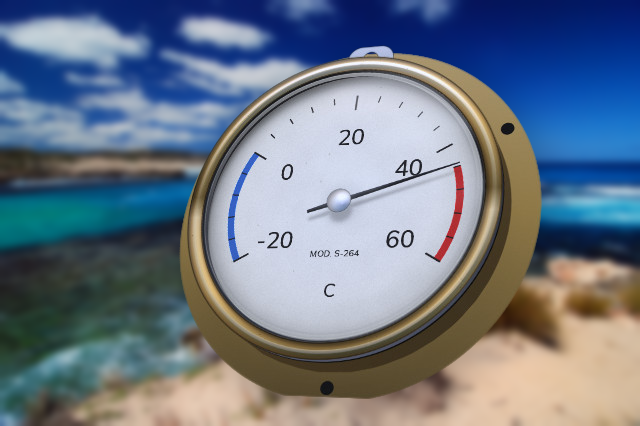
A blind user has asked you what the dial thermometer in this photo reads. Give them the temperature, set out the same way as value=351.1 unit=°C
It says value=44 unit=°C
